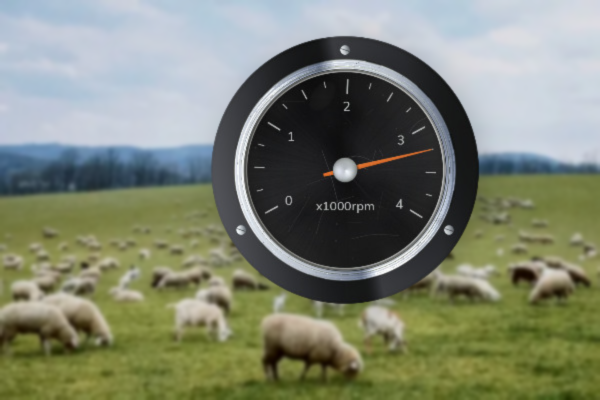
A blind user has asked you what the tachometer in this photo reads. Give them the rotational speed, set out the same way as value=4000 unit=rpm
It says value=3250 unit=rpm
